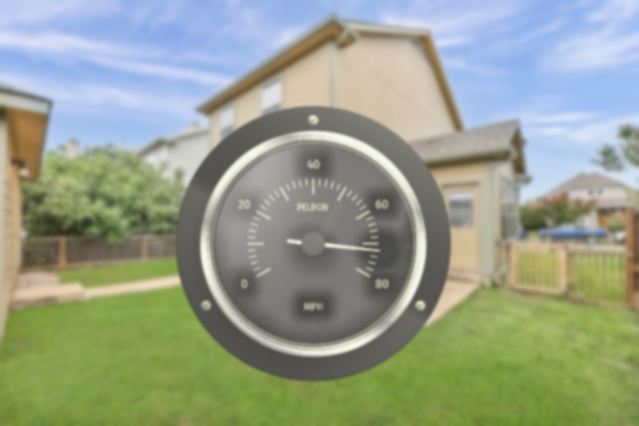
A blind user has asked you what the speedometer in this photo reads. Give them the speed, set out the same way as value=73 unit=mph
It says value=72 unit=mph
